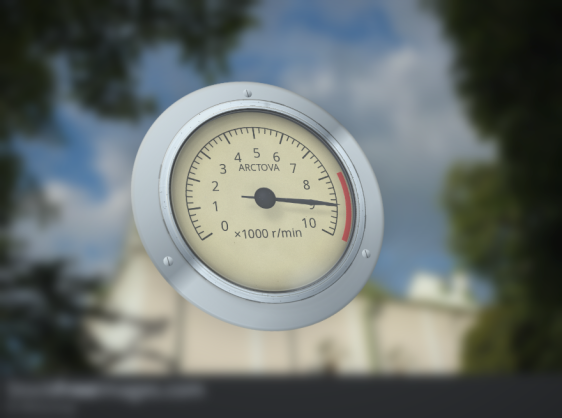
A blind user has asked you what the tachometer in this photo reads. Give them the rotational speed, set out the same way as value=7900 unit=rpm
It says value=9000 unit=rpm
